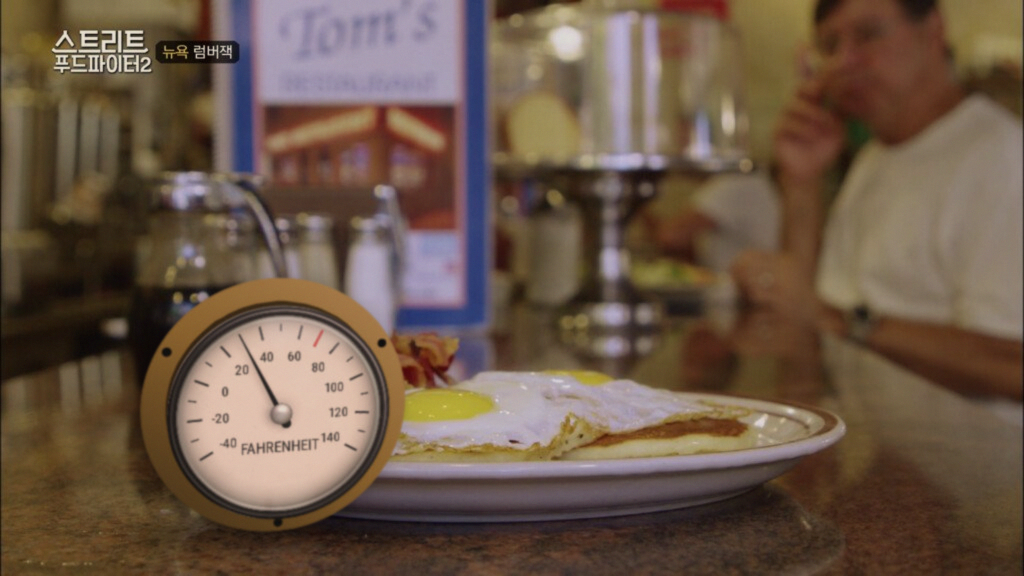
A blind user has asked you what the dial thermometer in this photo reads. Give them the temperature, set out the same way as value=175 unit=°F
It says value=30 unit=°F
